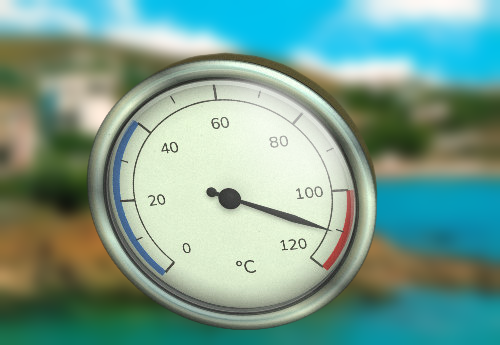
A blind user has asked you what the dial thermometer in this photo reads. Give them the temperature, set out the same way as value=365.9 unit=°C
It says value=110 unit=°C
